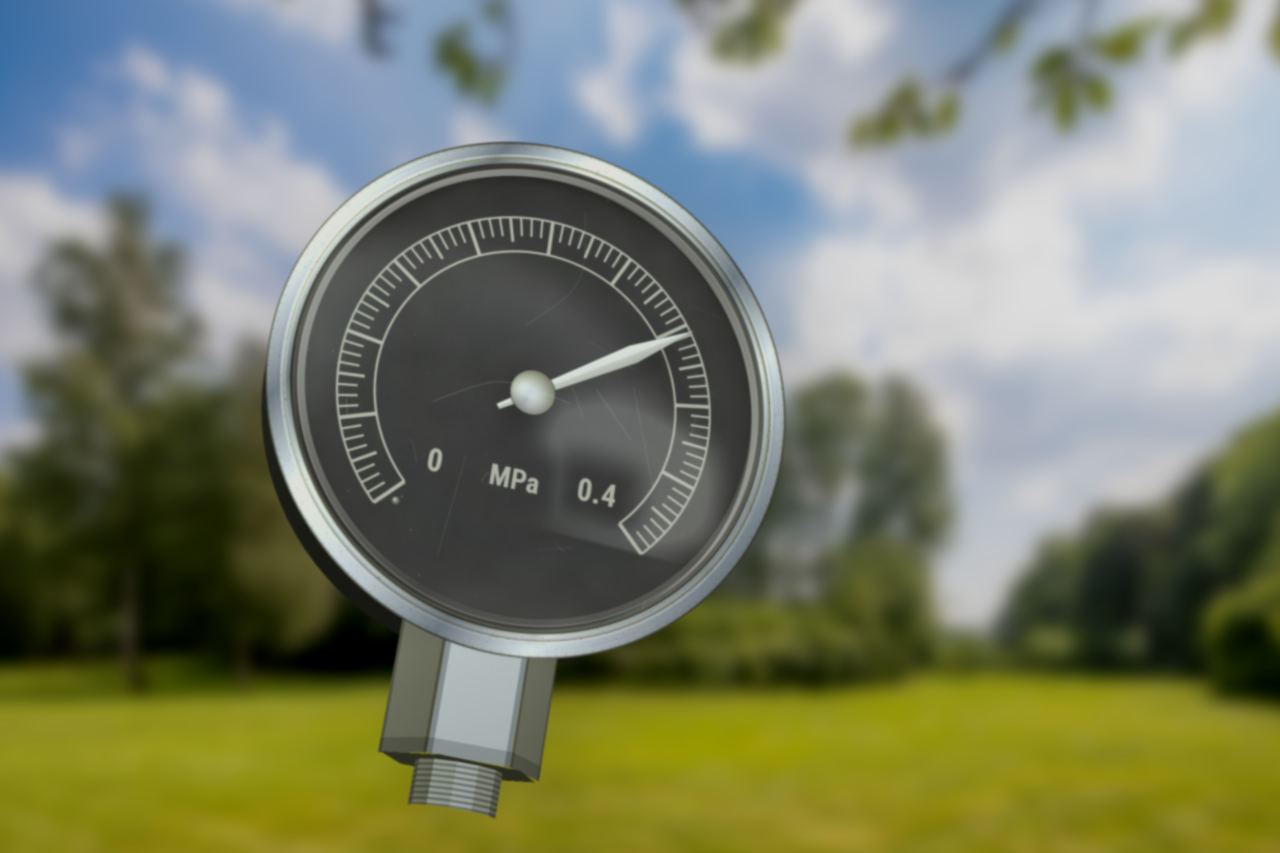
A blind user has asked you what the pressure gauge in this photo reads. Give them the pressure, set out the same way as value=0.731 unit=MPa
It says value=0.285 unit=MPa
